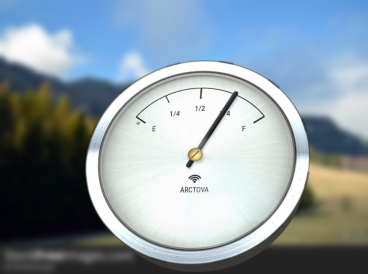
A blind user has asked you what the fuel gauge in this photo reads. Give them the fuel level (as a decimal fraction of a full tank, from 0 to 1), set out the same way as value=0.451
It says value=0.75
